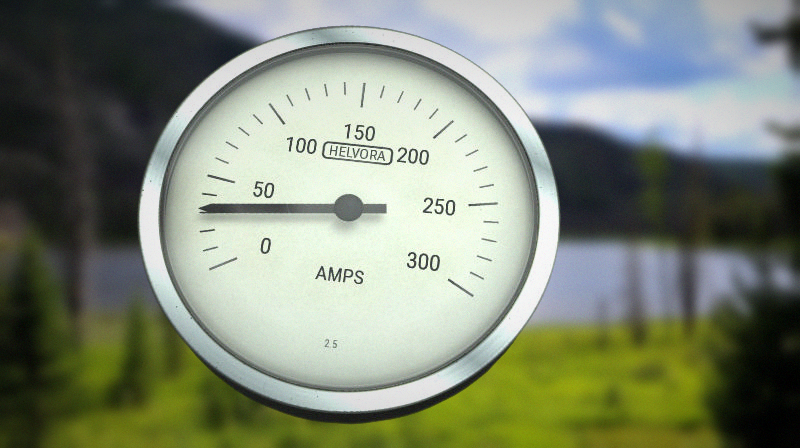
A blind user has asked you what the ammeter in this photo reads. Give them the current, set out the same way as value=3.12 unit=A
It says value=30 unit=A
